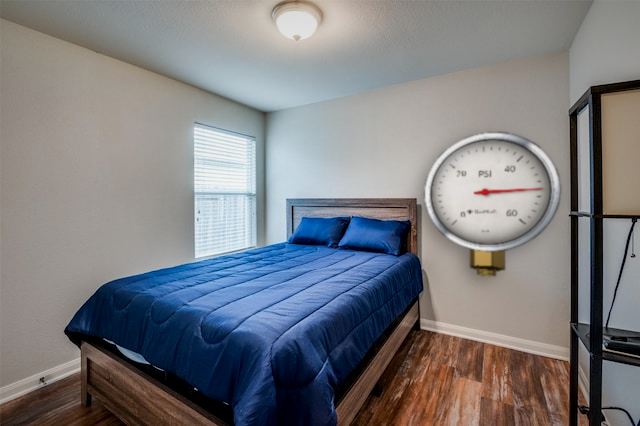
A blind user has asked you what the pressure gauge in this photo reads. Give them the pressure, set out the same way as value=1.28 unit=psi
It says value=50 unit=psi
